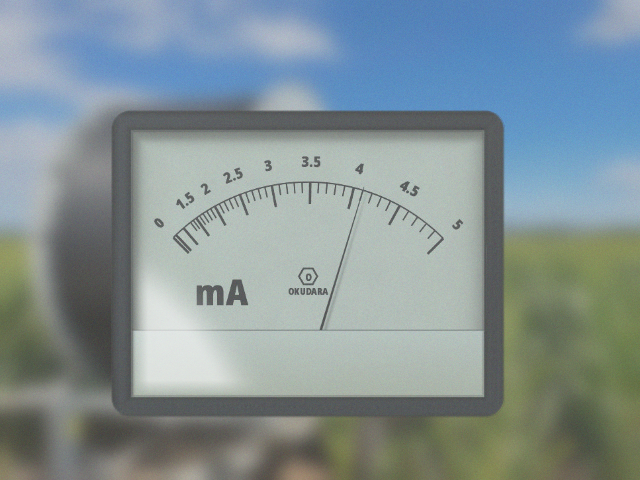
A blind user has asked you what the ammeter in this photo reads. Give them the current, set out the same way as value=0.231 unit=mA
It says value=4.1 unit=mA
